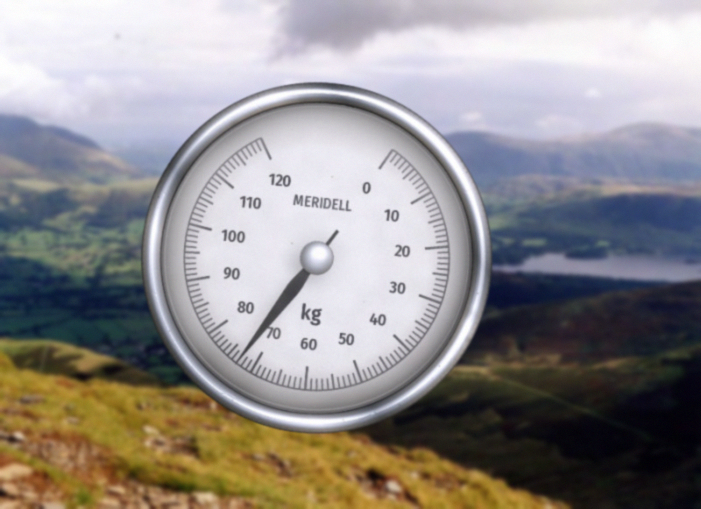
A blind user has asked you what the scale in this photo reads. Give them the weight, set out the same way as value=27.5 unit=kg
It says value=73 unit=kg
